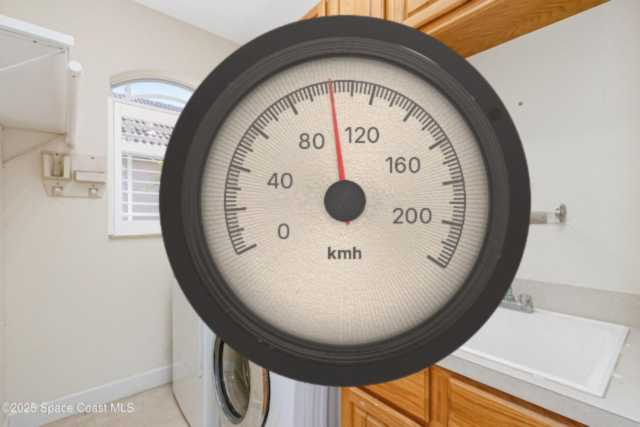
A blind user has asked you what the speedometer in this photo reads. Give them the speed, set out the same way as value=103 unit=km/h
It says value=100 unit=km/h
